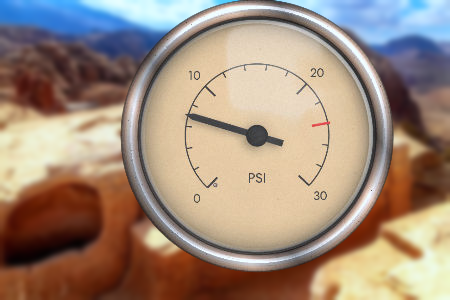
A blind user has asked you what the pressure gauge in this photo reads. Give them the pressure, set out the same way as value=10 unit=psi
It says value=7 unit=psi
